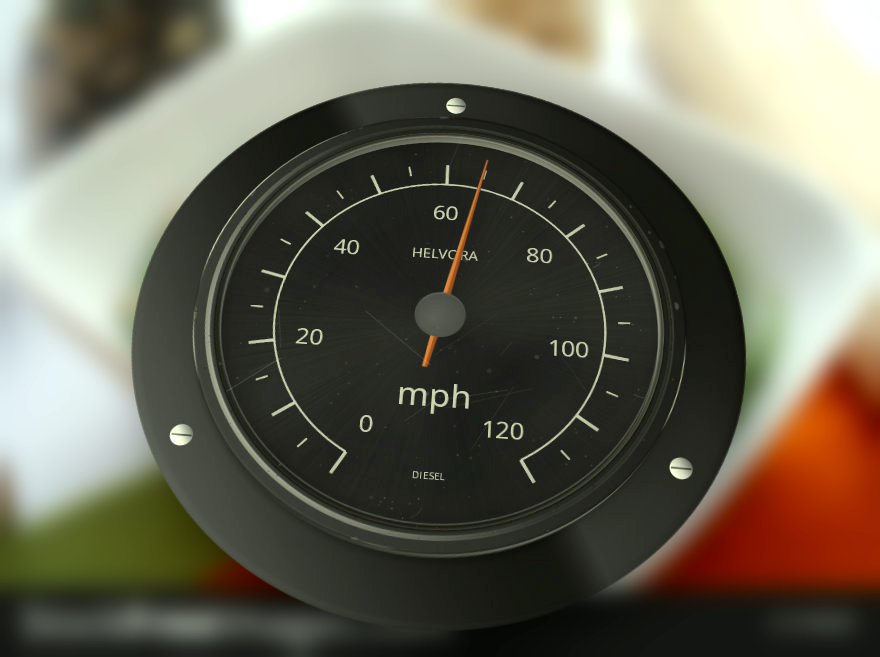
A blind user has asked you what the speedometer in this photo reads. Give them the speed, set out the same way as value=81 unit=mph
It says value=65 unit=mph
